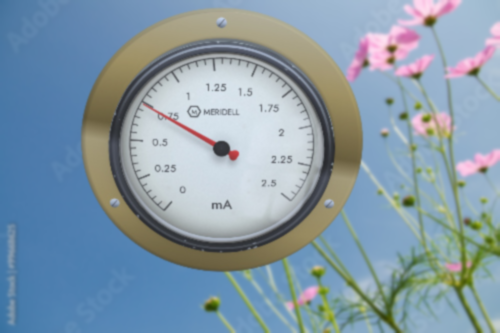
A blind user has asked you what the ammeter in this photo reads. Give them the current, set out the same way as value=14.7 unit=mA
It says value=0.75 unit=mA
